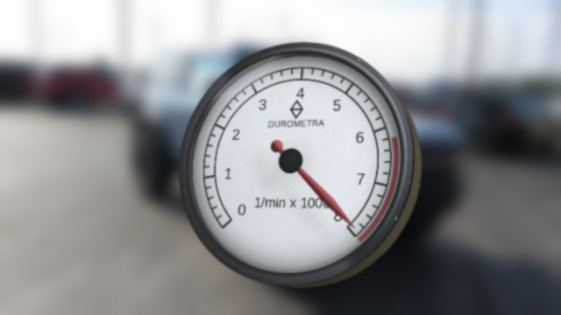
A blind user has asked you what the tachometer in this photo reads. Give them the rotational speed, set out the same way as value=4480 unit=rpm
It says value=7900 unit=rpm
